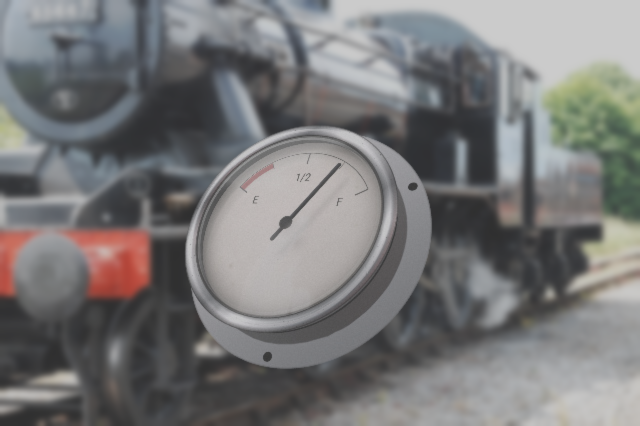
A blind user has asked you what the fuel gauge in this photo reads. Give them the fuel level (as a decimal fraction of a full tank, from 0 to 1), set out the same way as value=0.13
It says value=0.75
